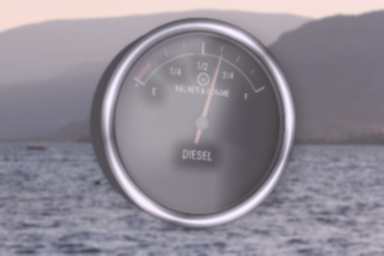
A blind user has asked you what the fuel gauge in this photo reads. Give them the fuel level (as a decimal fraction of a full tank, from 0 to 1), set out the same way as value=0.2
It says value=0.625
